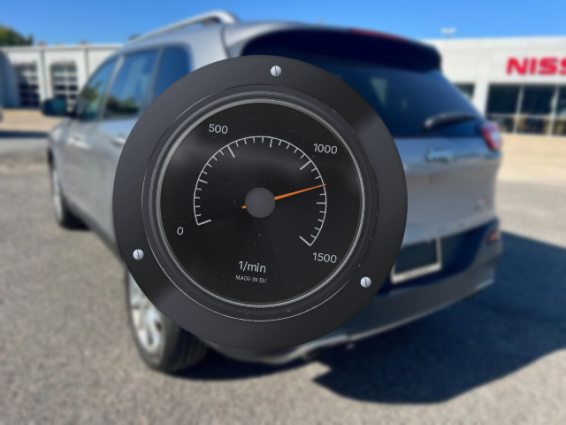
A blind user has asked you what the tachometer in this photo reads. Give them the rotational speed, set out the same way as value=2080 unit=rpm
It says value=1150 unit=rpm
